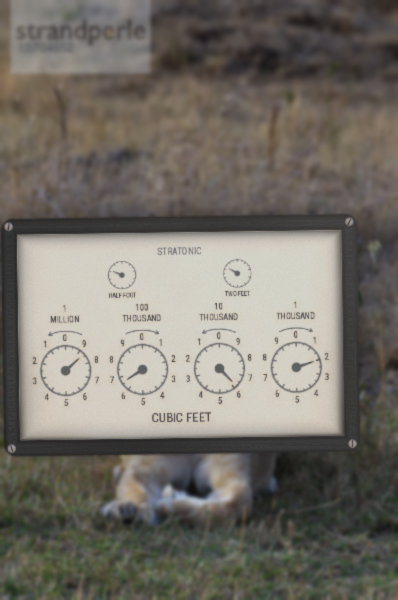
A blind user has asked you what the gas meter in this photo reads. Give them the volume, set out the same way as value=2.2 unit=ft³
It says value=866200 unit=ft³
